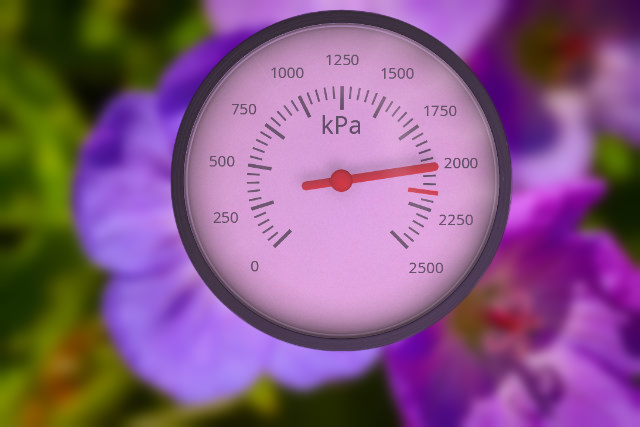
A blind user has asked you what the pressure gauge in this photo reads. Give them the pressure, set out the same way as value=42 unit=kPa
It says value=2000 unit=kPa
